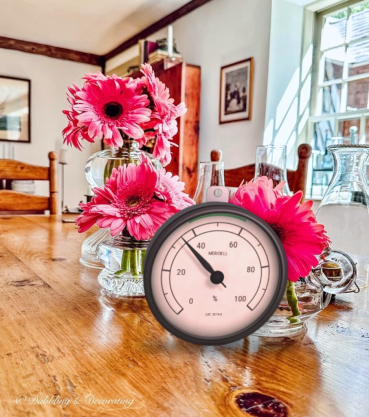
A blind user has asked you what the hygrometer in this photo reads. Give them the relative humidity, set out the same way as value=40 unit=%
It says value=35 unit=%
